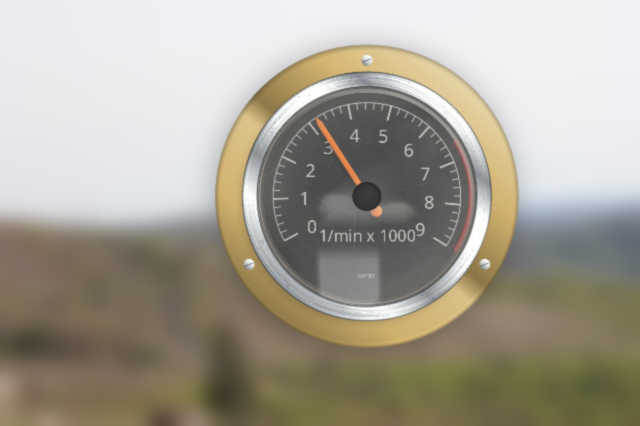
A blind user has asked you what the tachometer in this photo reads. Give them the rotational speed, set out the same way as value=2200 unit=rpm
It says value=3200 unit=rpm
